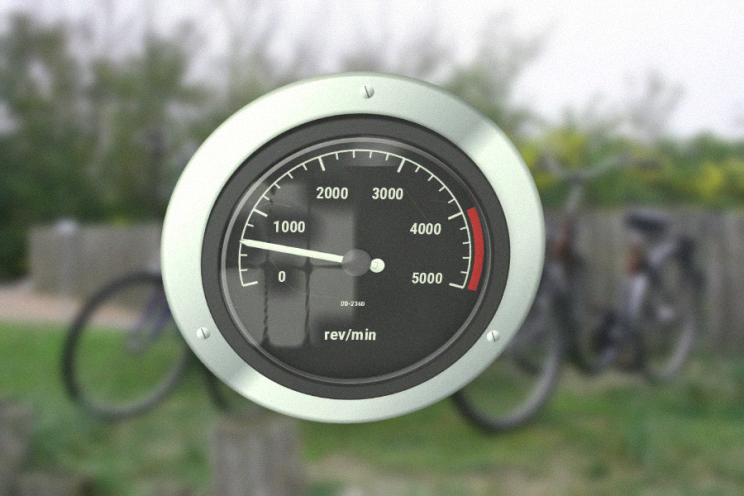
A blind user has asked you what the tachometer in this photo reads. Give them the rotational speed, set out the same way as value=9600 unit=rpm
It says value=600 unit=rpm
